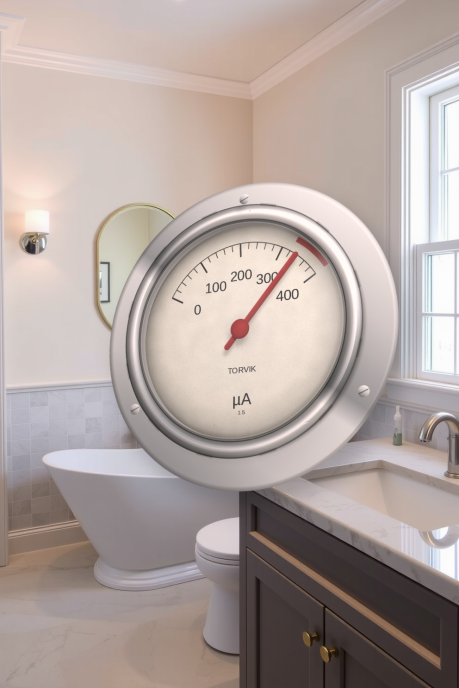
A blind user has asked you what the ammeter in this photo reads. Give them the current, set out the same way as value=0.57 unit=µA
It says value=340 unit=µA
